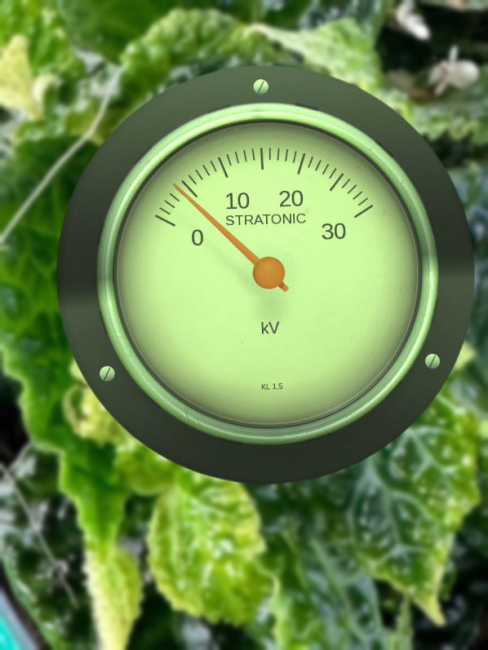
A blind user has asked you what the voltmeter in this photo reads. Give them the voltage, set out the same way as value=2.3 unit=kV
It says value=4 unit=kV
